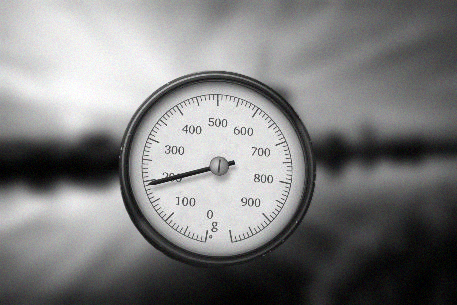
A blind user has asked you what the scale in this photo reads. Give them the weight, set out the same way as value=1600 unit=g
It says value=190 unit=g
